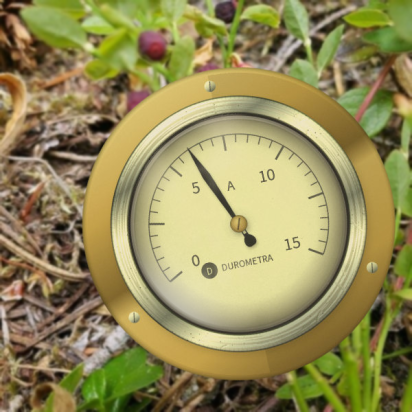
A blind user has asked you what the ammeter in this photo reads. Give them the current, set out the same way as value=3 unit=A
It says value=6 unit=A
